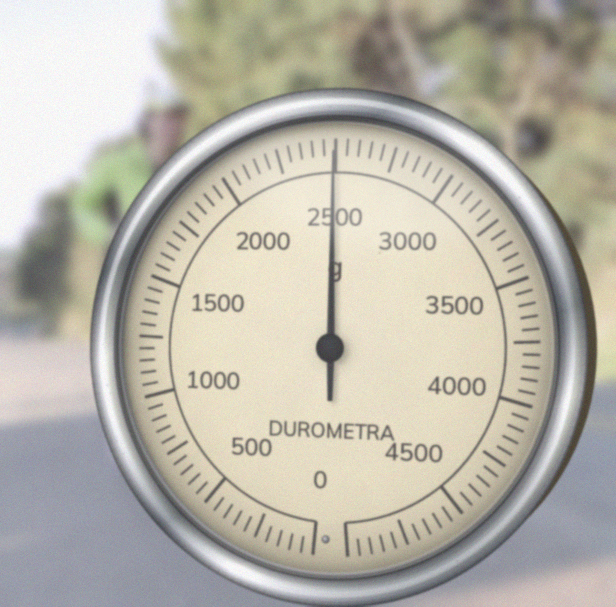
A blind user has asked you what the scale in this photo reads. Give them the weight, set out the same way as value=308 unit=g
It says value=2500 unit=g
